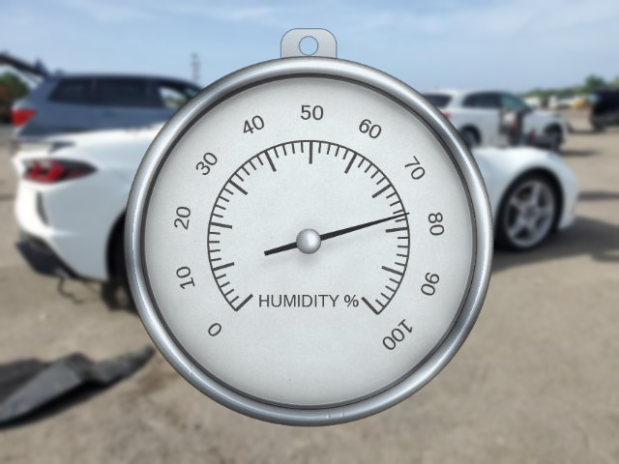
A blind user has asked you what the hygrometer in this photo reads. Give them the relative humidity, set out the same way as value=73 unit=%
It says value=77 unit=%
